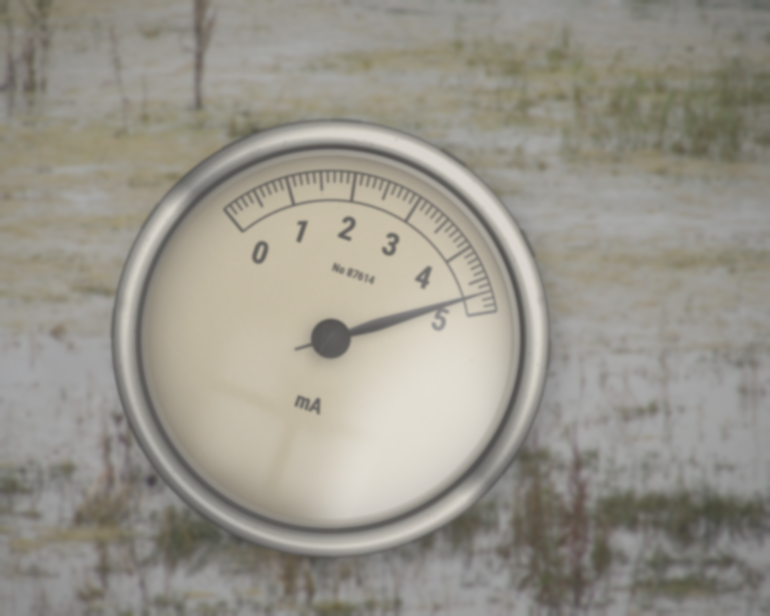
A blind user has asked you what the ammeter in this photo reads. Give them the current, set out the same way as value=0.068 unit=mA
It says value=4.7 unit=mA
